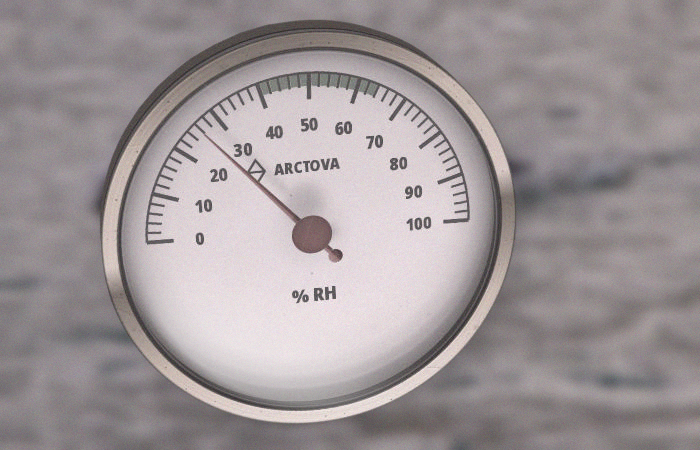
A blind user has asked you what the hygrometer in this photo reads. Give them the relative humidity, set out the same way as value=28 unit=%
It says value=26 unit=%
